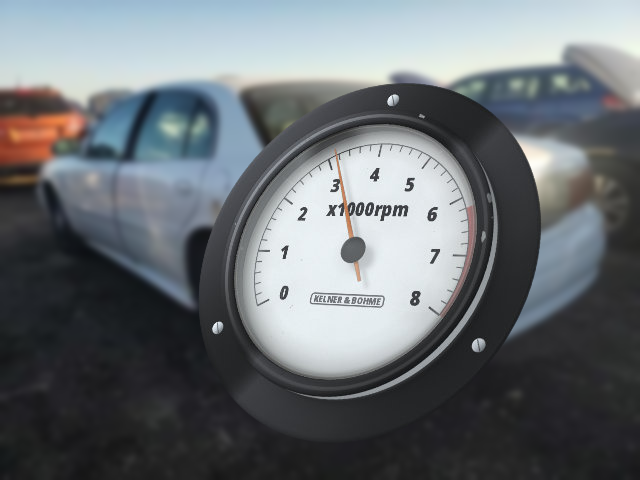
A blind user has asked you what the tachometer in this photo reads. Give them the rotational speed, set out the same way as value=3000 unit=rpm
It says value=3200 unit=rpm
